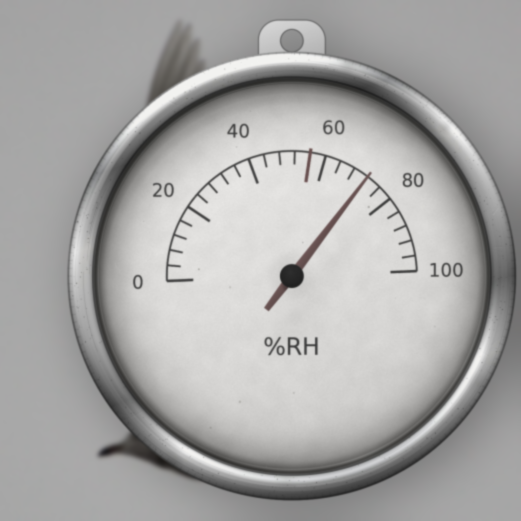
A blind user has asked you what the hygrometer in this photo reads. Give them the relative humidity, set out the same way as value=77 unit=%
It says value=72 unit=%
